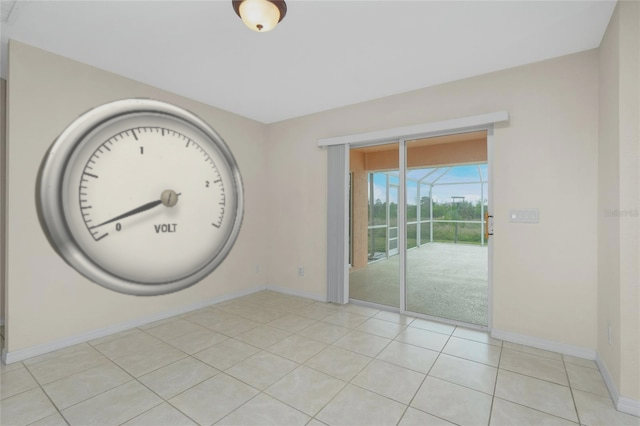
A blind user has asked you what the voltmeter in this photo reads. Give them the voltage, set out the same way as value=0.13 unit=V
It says value=0.1 unit=V
